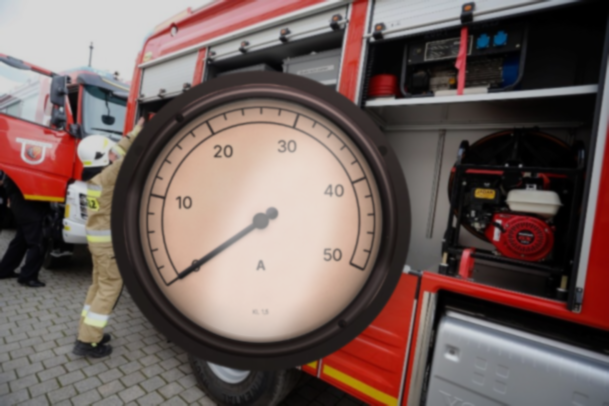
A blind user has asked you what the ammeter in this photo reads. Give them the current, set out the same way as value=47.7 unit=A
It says value=0 unit=A
